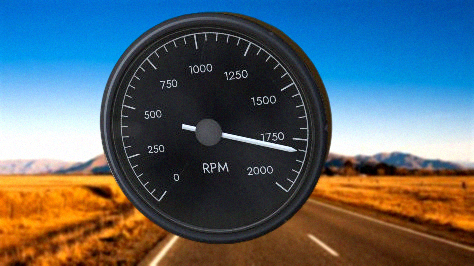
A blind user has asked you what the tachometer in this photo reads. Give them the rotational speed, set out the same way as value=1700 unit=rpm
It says value=1800 unit=rpm
